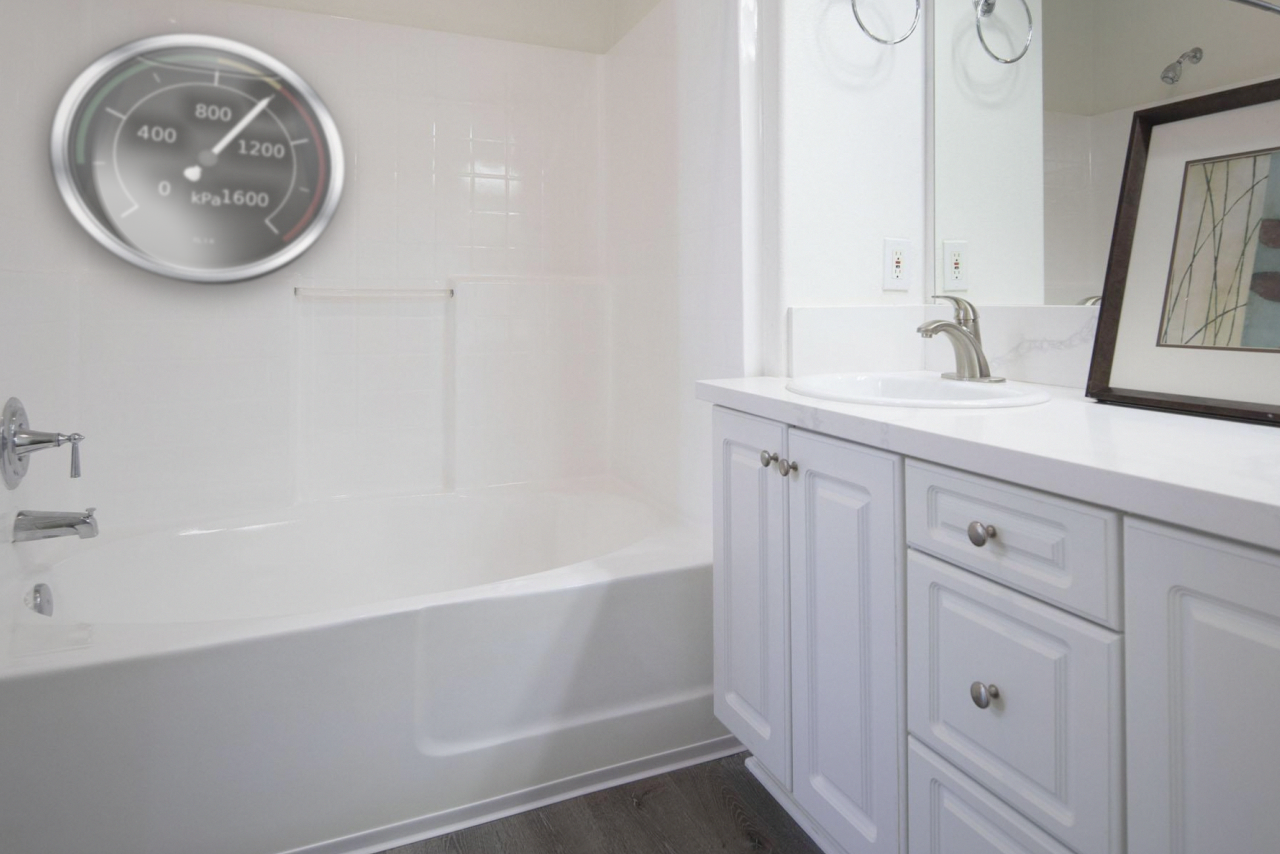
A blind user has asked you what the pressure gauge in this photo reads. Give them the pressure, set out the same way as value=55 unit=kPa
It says value=1000 unit=kPa
